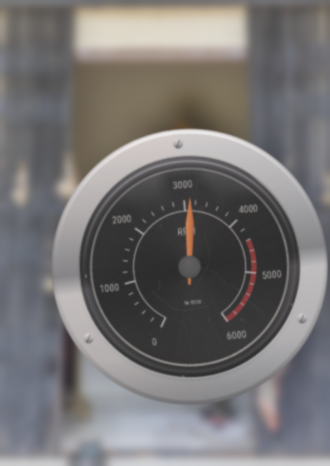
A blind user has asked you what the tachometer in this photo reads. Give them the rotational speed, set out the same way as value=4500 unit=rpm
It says value=3100 unit=rpm
